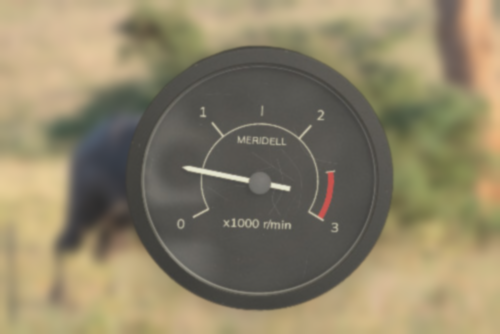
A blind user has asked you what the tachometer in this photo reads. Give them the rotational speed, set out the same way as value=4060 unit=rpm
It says value=500 unit=rpm
